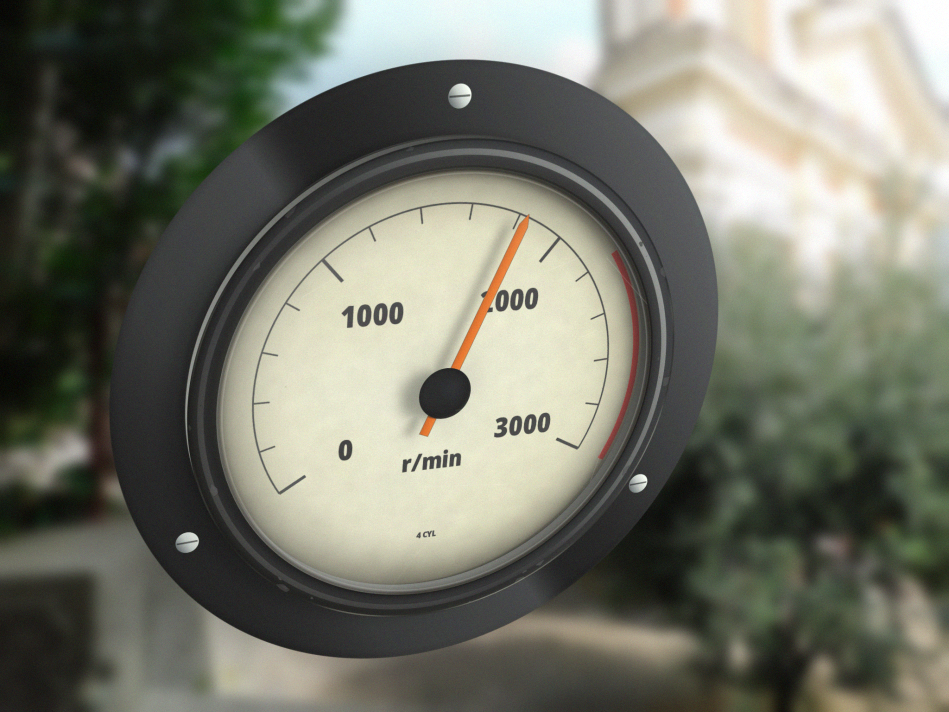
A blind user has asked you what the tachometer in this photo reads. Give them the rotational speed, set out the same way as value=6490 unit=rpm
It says value=1800 unit=rpm
